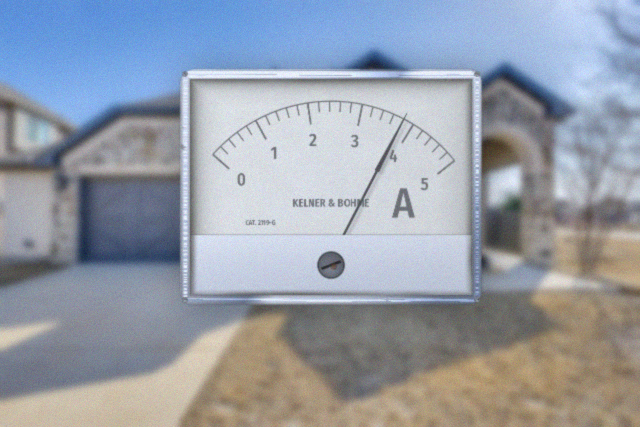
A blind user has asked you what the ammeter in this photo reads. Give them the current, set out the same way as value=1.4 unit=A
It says value=3.8 unit=A
